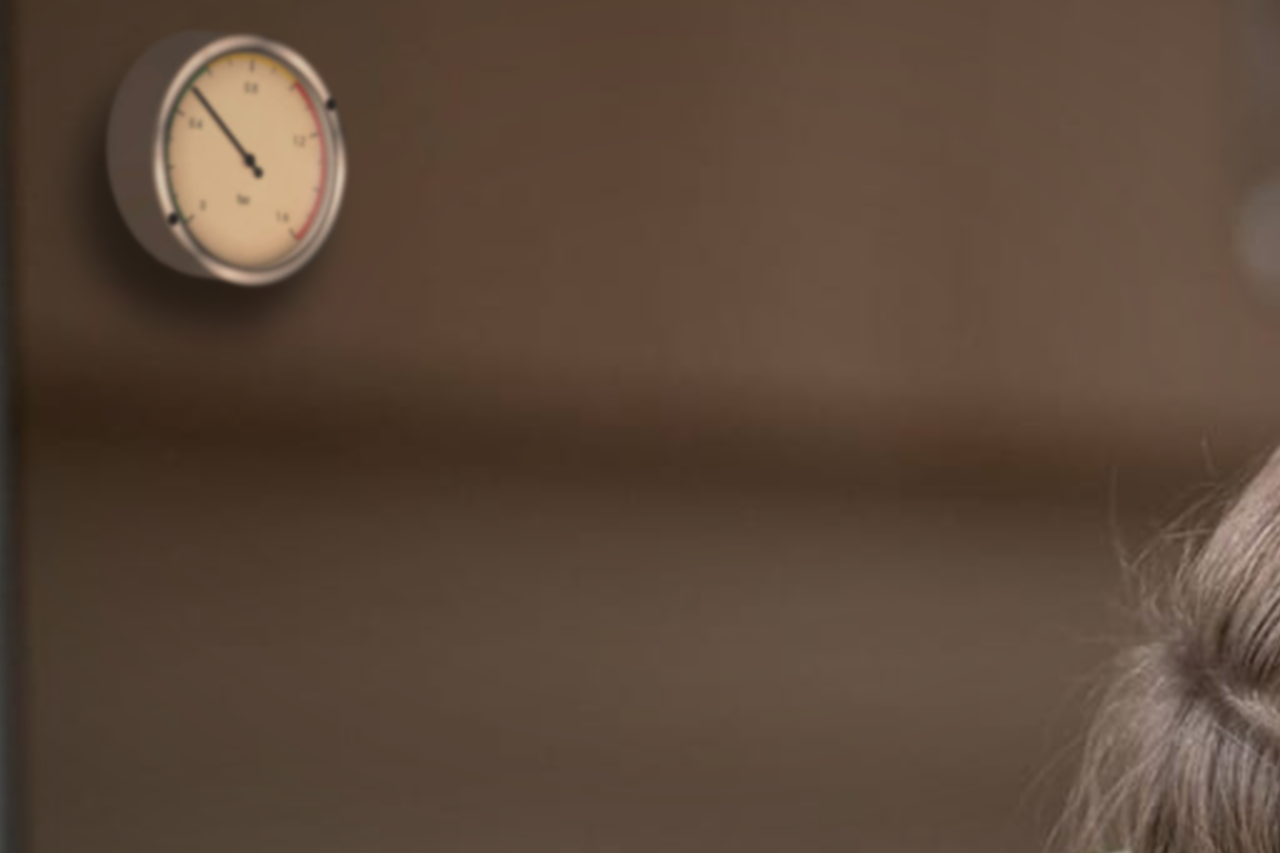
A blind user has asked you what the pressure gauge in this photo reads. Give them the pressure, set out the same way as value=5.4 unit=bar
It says value=0.5 unit=bar
